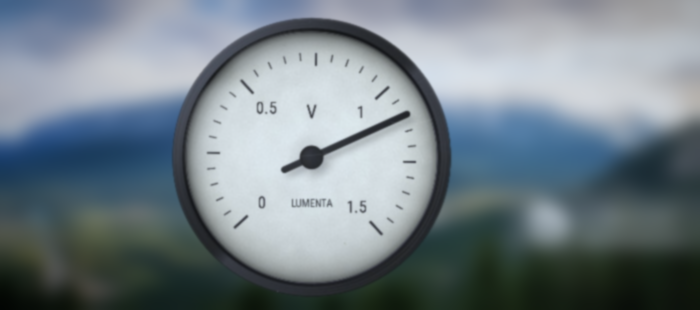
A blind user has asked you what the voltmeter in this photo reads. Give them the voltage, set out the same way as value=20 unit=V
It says value=1.1 unit=V
